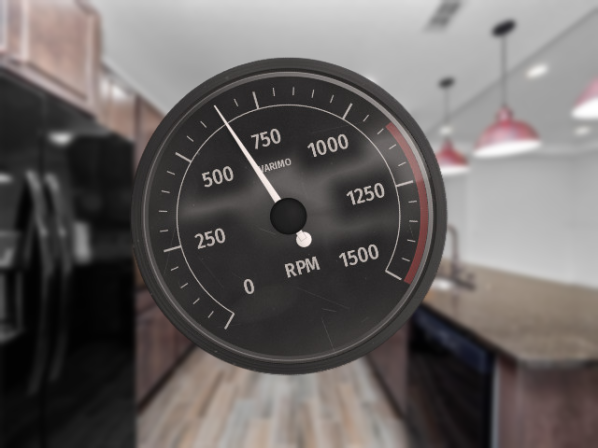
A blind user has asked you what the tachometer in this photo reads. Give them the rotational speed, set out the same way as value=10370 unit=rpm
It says value=650 unit=rpm
